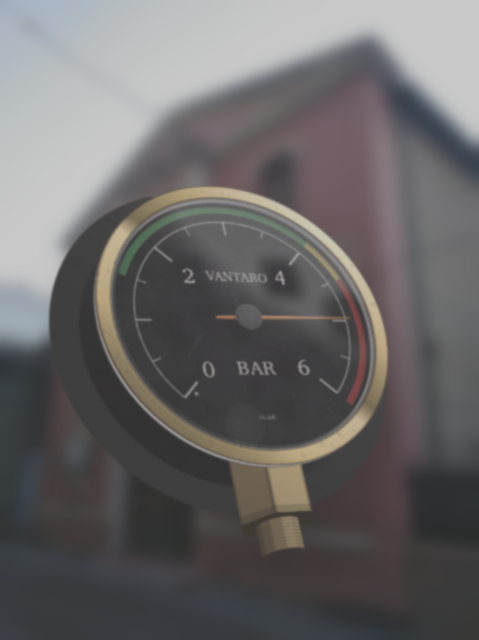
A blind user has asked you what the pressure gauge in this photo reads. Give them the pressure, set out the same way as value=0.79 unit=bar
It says value=5 unit=bar
